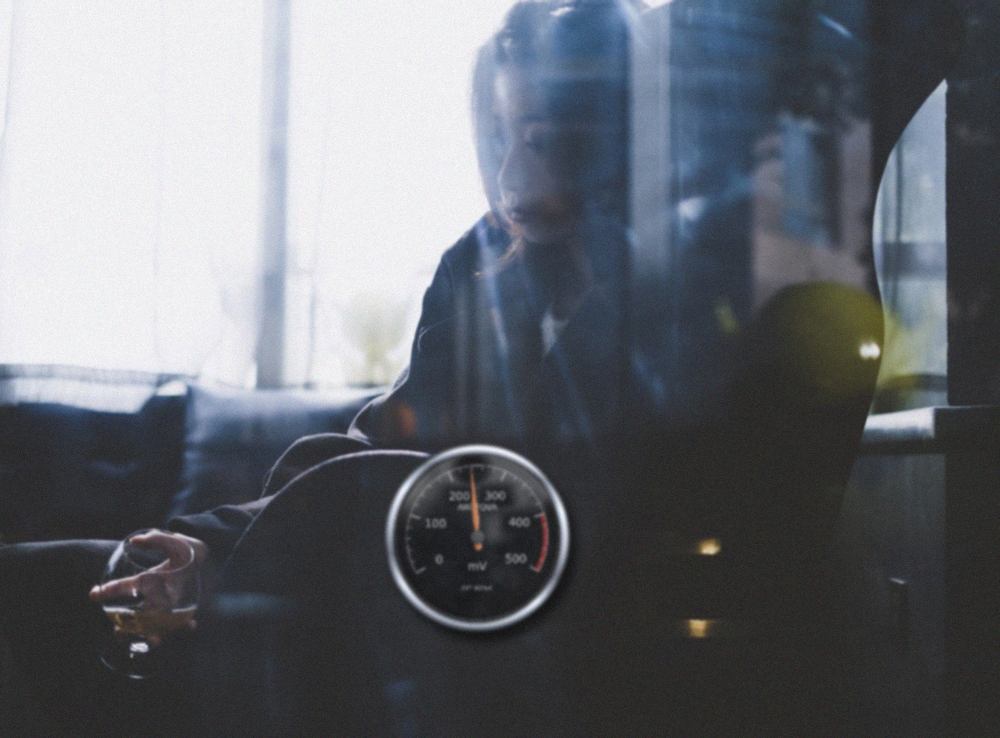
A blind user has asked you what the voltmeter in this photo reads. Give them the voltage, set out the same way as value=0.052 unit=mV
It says value=240 unit=mV
